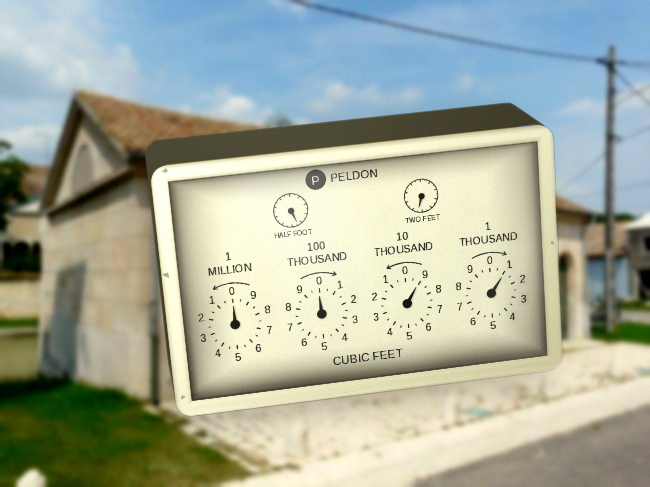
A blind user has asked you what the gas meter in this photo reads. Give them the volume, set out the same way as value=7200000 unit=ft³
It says value=999100 unit=ft³
